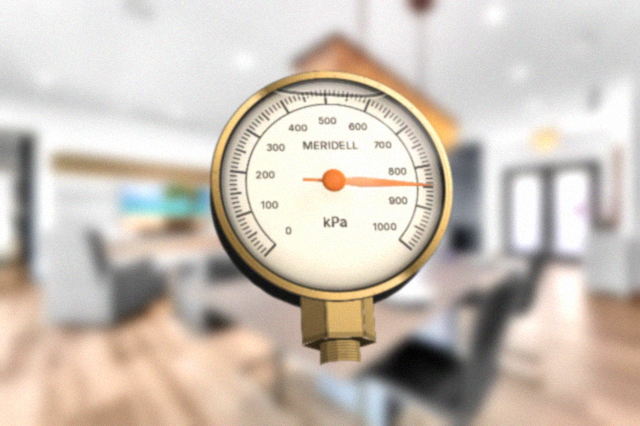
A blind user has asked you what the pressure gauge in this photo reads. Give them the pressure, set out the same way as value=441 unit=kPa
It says value=850 unit=kPa
